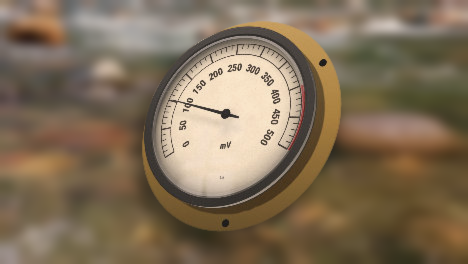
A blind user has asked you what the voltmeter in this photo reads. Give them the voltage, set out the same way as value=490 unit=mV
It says value=100 unit=mV
